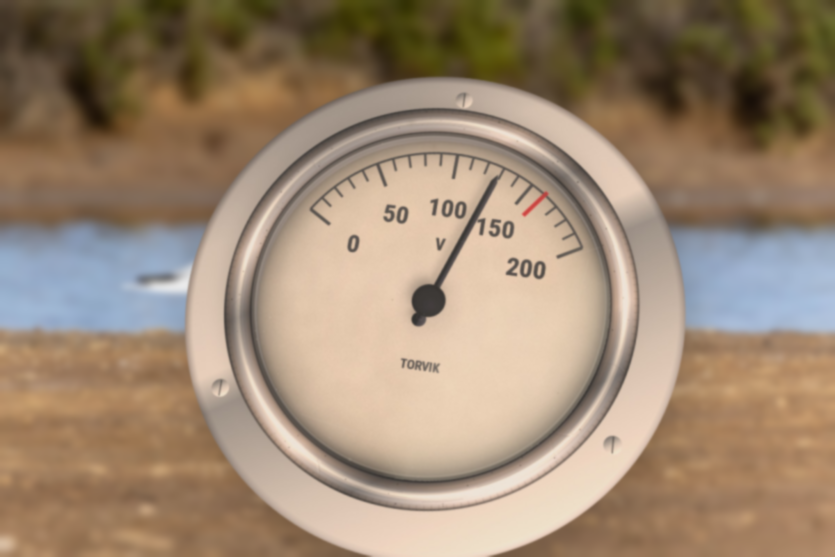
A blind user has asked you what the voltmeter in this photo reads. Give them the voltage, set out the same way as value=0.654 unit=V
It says value=130 unit=V
